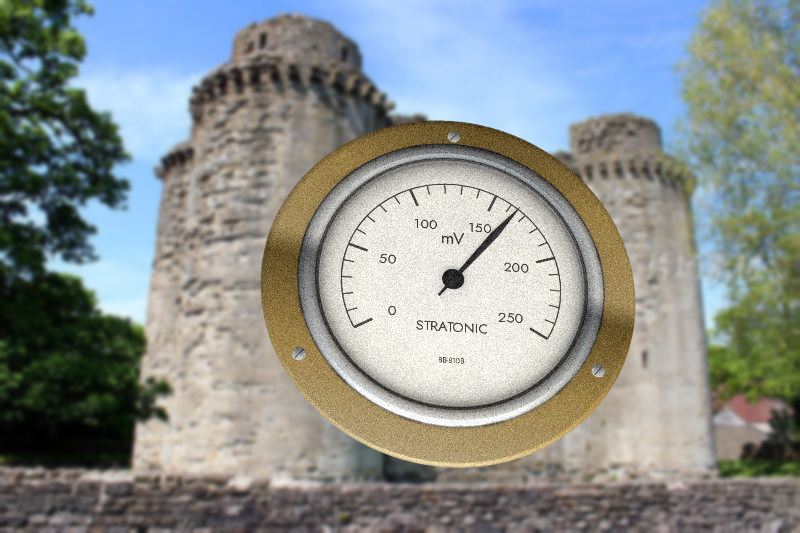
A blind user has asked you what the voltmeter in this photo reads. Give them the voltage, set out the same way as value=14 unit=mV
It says value=165 unit=mV
